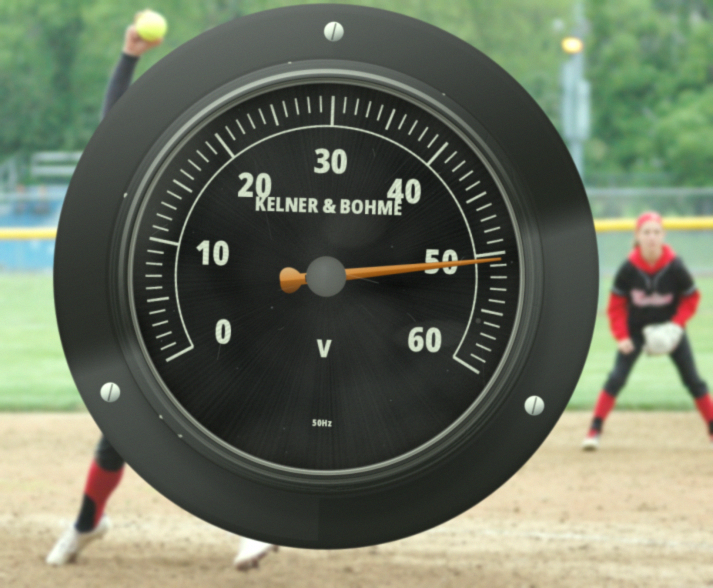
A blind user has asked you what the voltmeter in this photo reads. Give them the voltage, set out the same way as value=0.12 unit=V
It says value=50.5 unit=V
